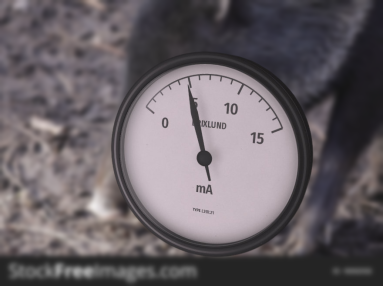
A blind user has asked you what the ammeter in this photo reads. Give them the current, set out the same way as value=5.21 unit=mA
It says value=5 unit=mA
